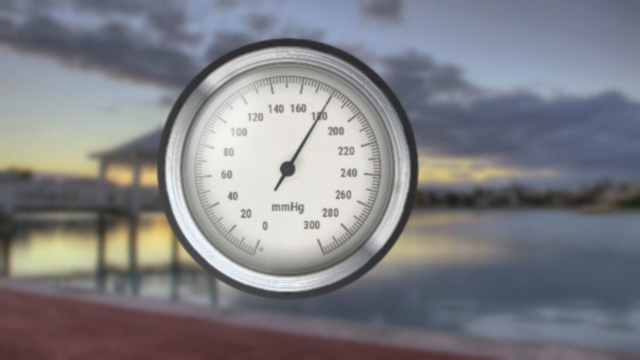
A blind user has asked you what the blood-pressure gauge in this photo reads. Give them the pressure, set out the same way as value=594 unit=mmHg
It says value=180 unit=mmHg
